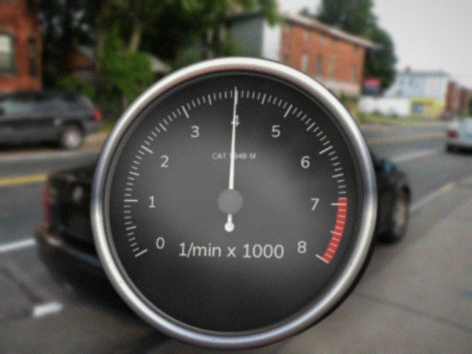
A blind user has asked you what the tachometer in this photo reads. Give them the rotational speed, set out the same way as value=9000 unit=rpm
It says value=4000 unit=rpm
